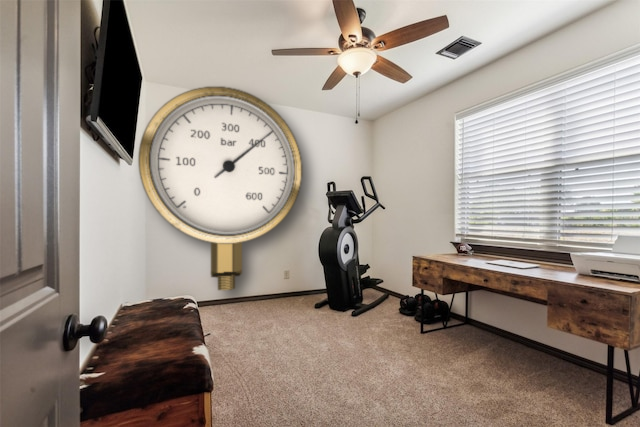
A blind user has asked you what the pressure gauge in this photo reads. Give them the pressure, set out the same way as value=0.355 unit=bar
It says value=400 unit=bar
